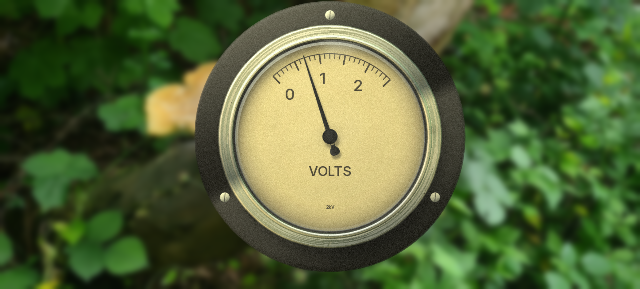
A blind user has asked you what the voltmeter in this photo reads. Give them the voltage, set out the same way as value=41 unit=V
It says value=0.7 unit=V
